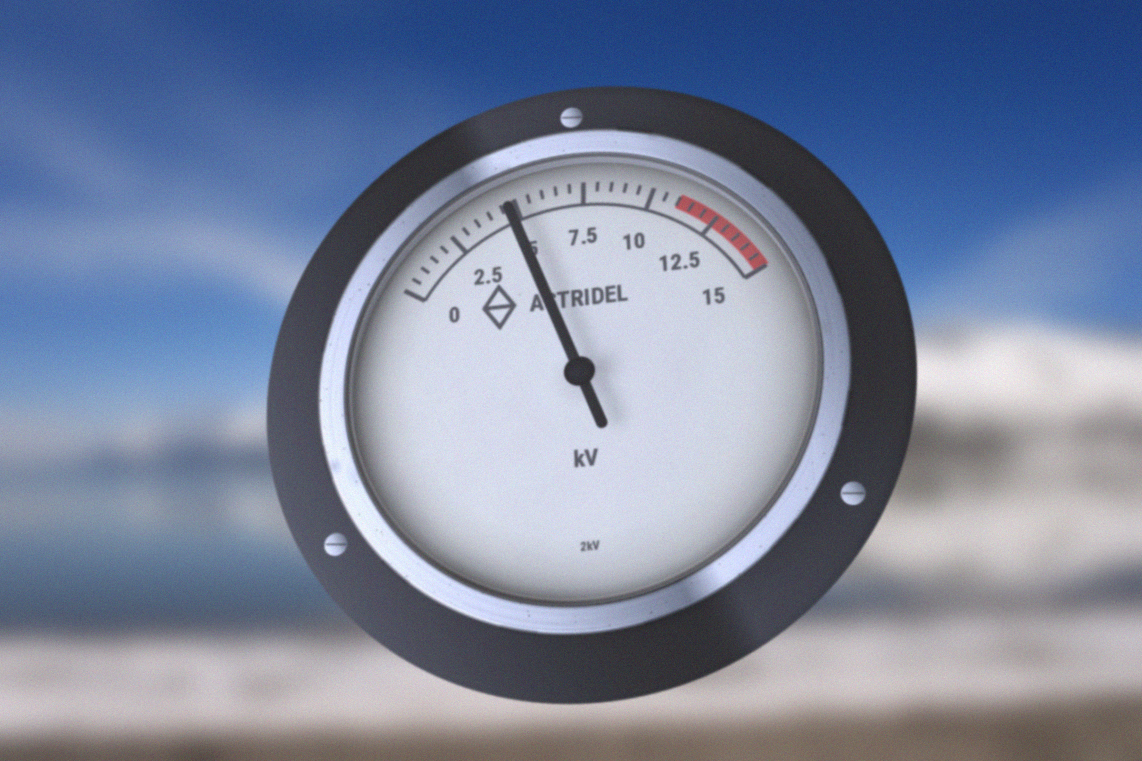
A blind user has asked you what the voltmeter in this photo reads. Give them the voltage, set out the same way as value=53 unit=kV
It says value=4.75 unit=kV
